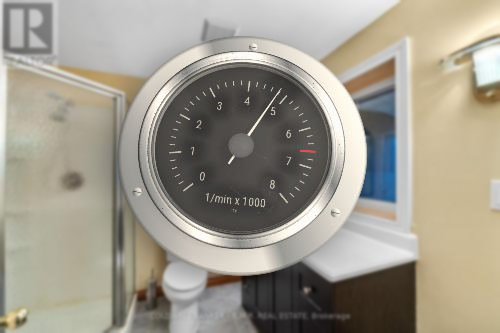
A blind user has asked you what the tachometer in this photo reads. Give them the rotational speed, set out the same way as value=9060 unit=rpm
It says value=4800 unit=rpm
